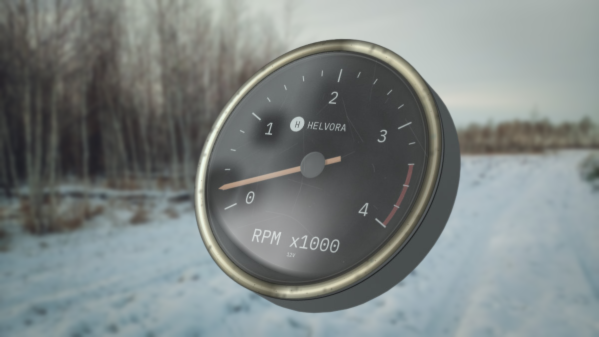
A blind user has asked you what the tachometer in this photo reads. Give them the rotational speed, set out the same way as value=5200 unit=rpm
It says value=200 unit=rpm
